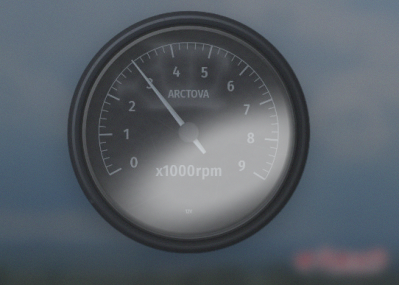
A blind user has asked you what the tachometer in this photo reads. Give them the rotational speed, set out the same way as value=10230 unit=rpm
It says value=3000 unit=rpm
